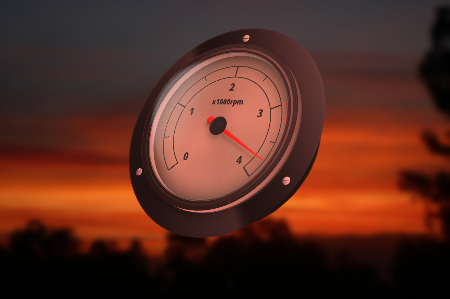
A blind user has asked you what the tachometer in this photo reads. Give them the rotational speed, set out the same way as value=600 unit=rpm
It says value=3750 unit=rpm
